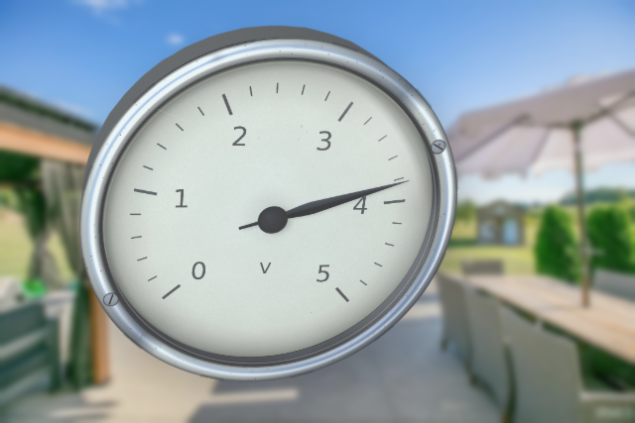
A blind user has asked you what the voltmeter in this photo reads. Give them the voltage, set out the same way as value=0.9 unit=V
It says value=3.8 unit=V
